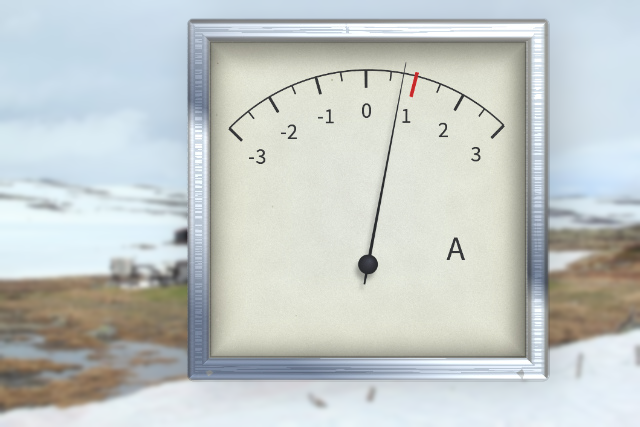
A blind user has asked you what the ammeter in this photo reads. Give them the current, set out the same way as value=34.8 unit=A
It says value=0.75 unit=A
